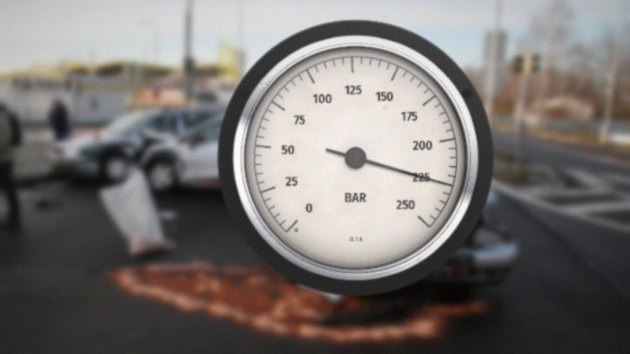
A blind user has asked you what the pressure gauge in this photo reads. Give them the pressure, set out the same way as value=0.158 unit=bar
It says value=225 unit=bar
